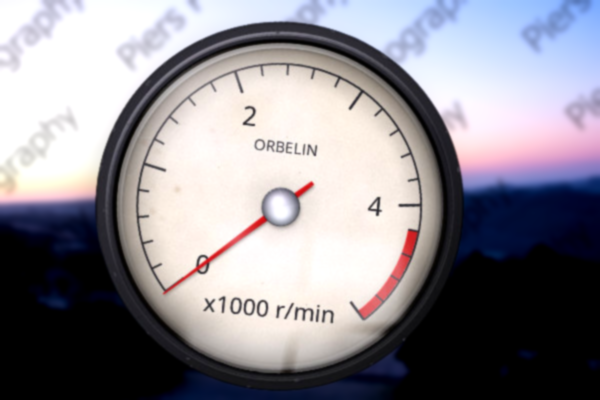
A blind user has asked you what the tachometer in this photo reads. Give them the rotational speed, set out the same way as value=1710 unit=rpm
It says value=0 unit=rpm
